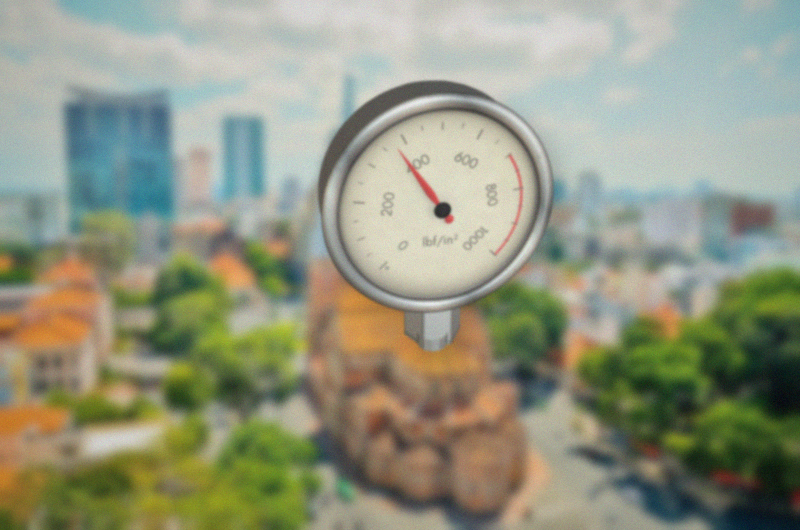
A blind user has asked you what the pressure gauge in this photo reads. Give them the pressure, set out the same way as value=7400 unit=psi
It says value=375 unit=psi
